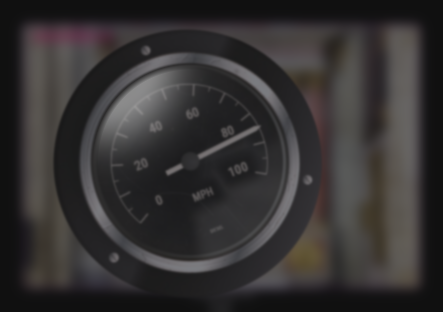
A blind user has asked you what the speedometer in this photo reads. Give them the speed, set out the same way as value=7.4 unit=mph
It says value=85 unit=mph
